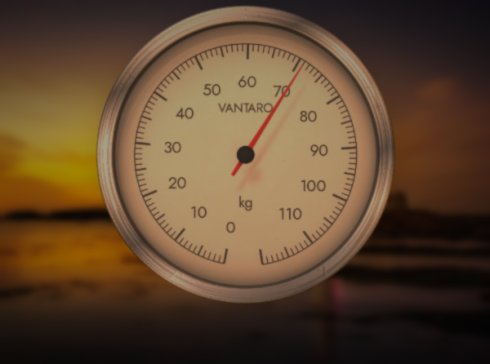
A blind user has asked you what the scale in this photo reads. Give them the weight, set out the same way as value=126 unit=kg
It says value=71 unit=kg
